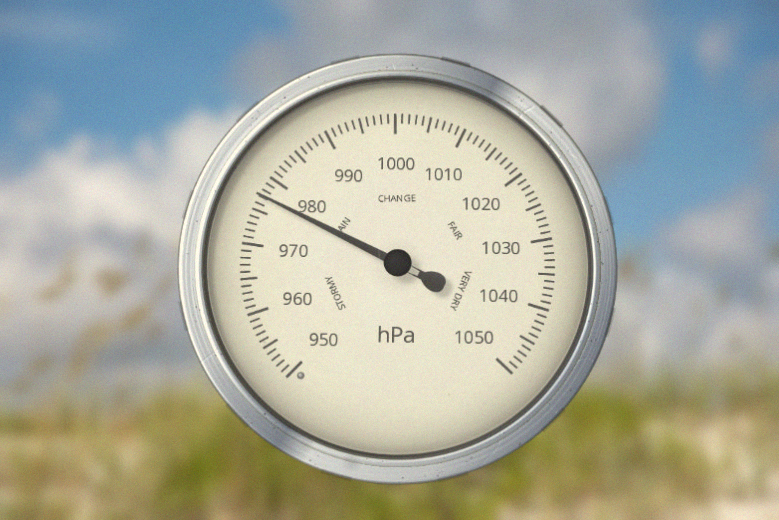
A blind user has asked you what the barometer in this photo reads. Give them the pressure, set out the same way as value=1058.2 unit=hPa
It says value=977 unit=hPa
